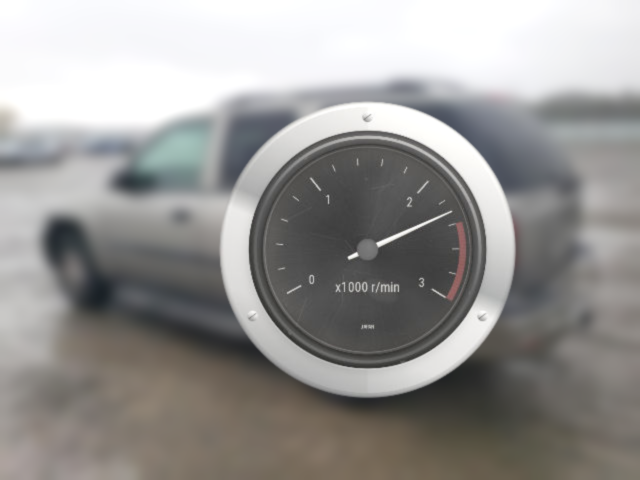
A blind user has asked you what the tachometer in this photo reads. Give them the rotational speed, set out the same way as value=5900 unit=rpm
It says value=2300 unit=rpm
